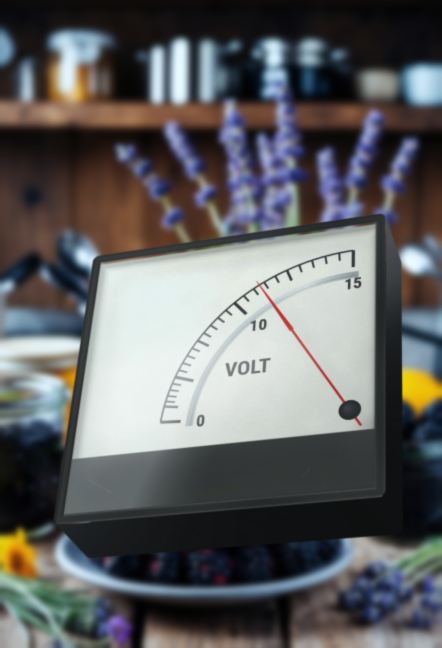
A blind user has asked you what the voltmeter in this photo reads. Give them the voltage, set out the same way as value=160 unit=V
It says value=11.25 unit=V
